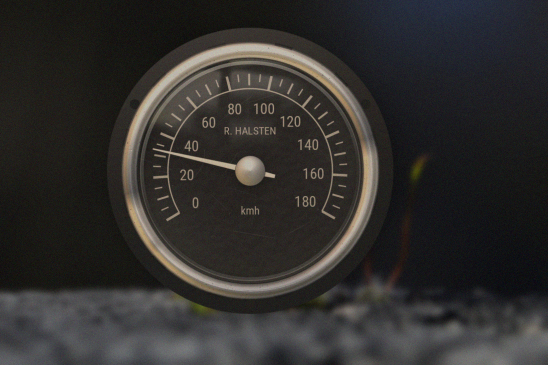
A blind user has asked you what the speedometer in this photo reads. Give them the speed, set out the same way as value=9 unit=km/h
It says value=32.5 unit=km/h
